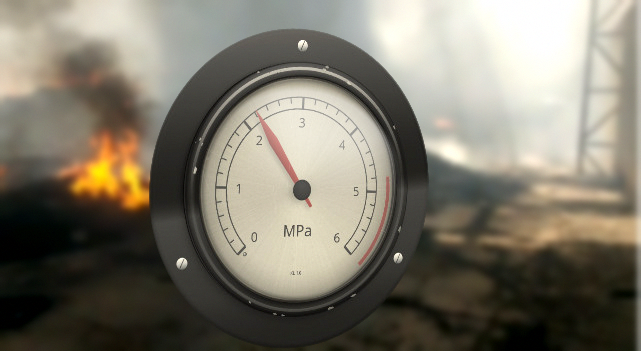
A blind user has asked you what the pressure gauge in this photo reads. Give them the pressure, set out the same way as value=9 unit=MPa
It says value=2.2 unit=MPa
